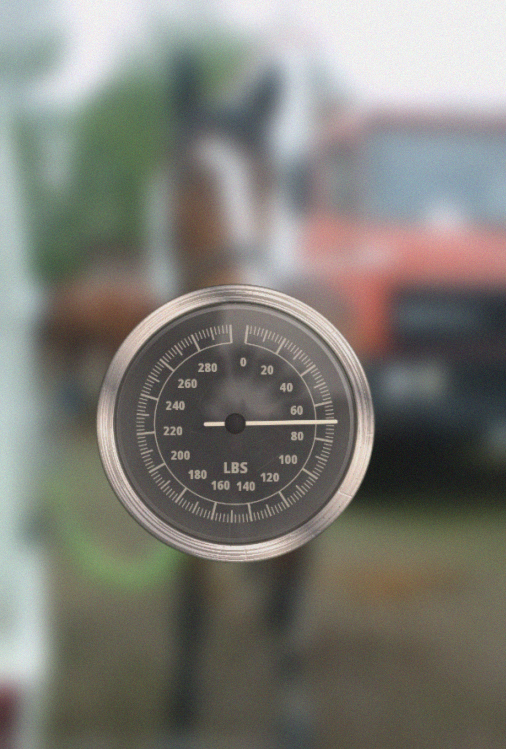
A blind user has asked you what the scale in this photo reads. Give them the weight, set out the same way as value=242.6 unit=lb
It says value=70 unit=lb
